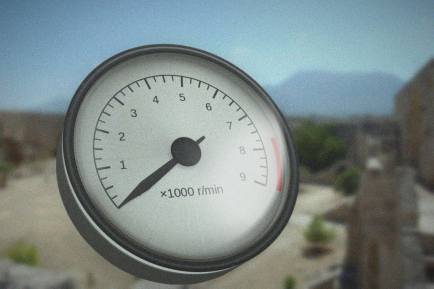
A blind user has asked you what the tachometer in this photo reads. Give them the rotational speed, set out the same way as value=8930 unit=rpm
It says value=0 unit=rpm
